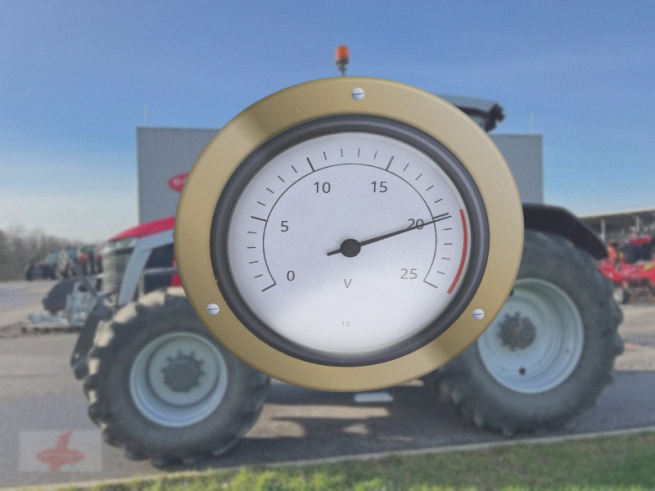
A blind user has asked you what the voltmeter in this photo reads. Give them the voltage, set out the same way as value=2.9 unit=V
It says value=20 unit=V
